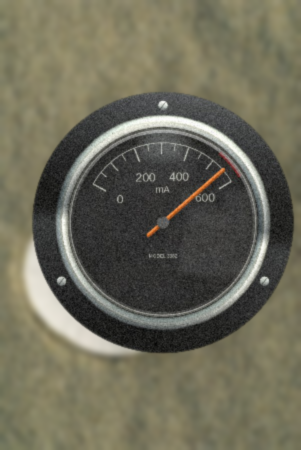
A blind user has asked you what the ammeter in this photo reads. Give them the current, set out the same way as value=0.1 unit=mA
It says value=550 unit=mA
